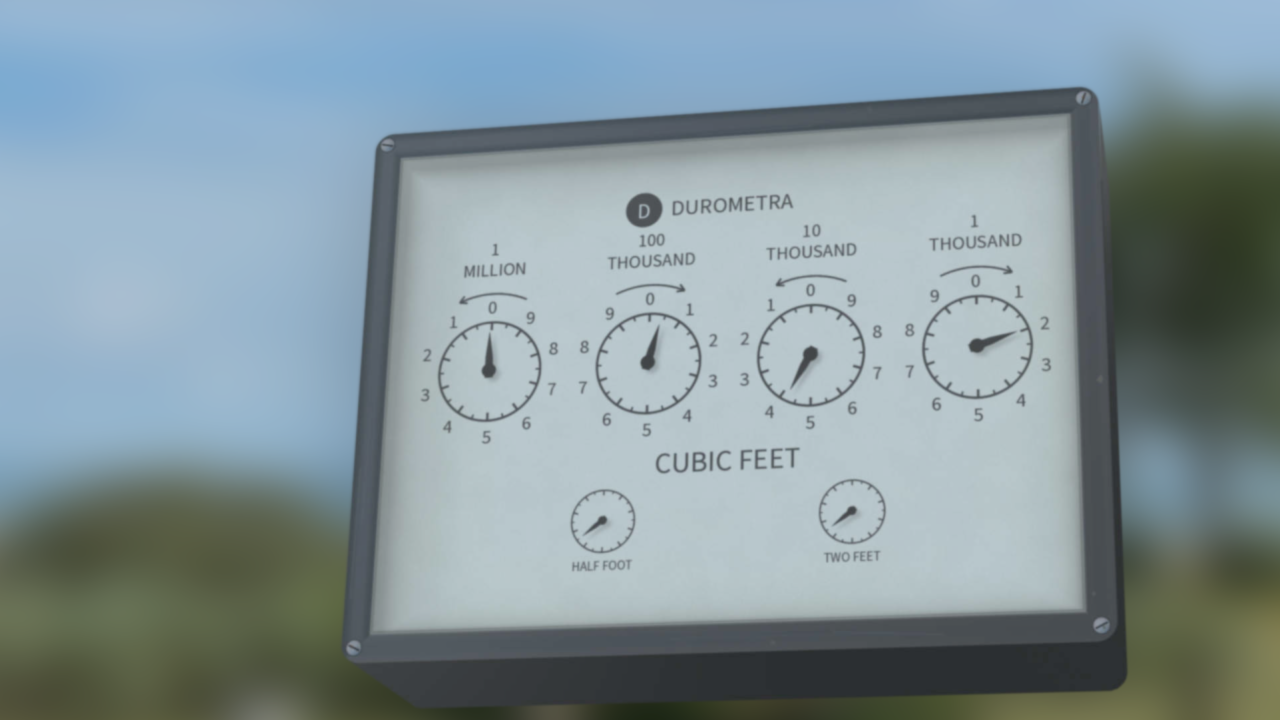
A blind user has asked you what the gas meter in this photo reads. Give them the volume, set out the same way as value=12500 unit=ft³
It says value=4200 unit=ft³
